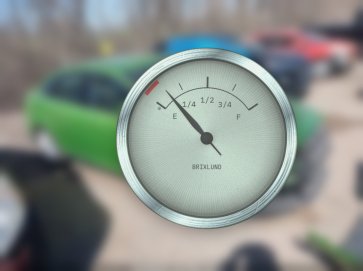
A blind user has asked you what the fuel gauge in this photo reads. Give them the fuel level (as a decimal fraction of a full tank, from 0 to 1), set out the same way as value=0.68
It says value=0.125
